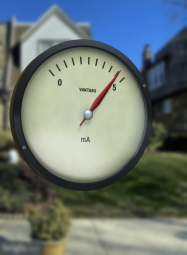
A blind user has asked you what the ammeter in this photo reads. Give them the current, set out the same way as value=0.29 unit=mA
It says value=4.5 unit=mA
